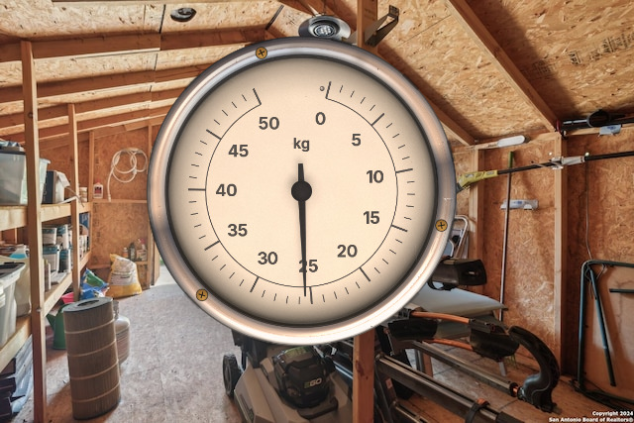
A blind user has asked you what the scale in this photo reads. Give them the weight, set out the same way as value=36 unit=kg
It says value=25.5 unit=kg
